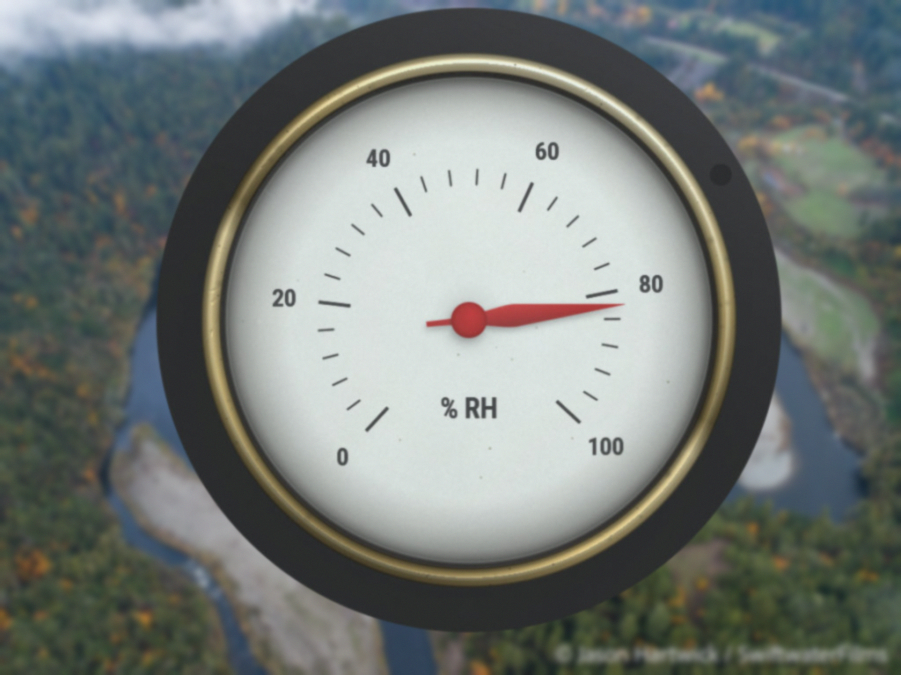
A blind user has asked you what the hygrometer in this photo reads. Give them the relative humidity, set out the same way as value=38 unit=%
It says value=82 unit=%
